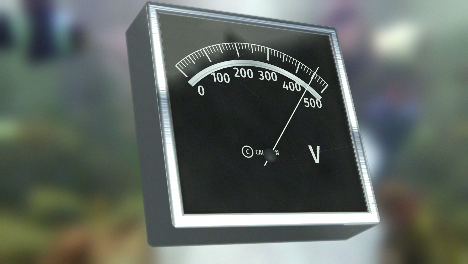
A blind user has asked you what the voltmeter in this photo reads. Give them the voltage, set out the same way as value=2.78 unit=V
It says value=450 unit=V
